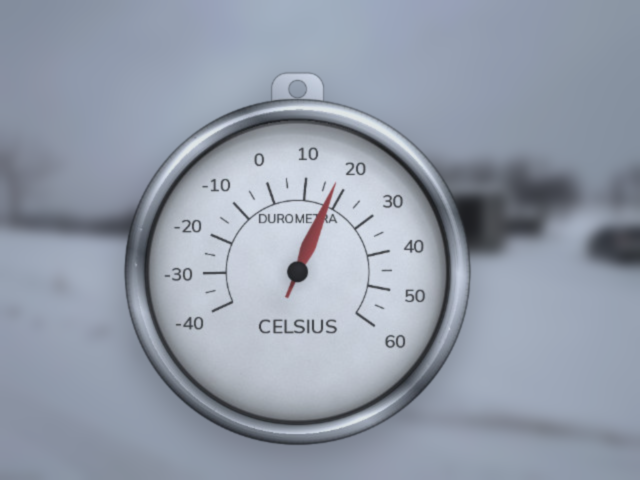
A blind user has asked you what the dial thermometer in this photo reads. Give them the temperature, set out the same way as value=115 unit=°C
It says value=17.5 unit=°C
